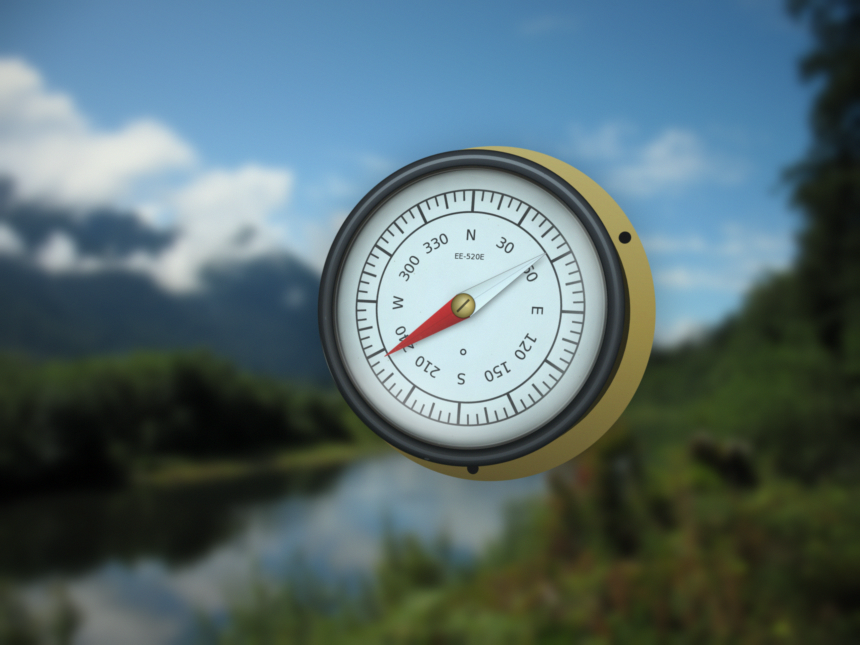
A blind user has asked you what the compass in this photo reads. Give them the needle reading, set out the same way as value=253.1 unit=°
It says value=235 unit=°
